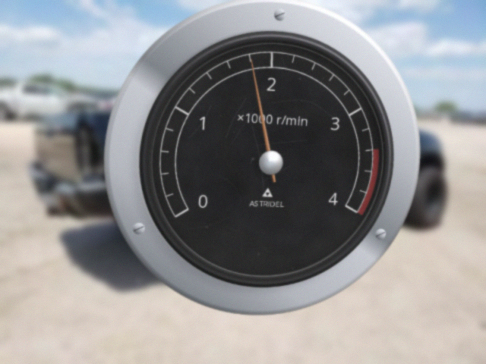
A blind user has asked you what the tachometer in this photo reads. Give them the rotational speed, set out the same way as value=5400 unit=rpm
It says value=1800 unit=rpm
